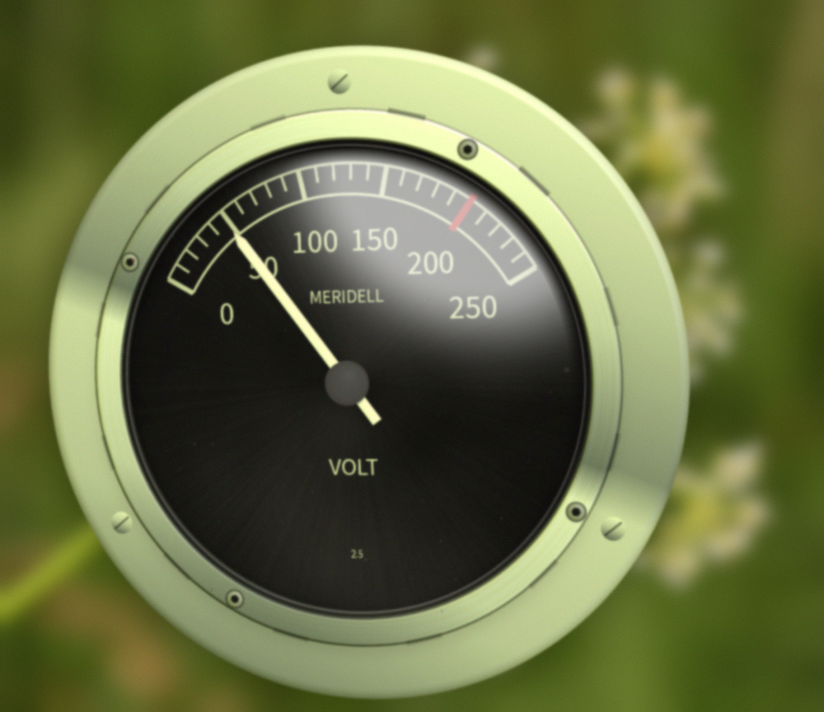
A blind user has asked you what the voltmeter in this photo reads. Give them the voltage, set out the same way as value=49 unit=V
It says value=50 unit=V
